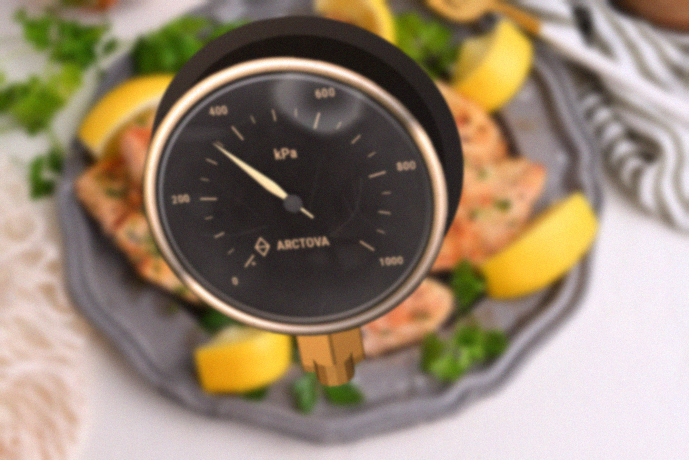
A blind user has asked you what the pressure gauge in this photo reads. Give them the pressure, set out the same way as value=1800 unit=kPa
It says value=350 unit=kPa
